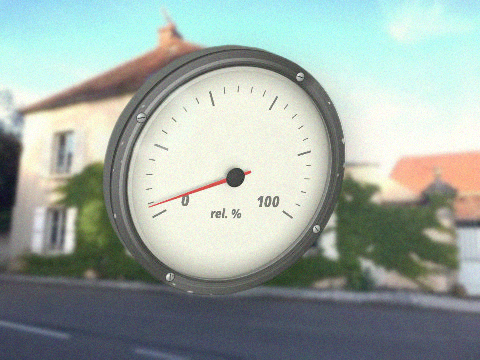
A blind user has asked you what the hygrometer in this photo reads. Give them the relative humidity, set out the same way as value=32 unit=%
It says value=4 unit=%
